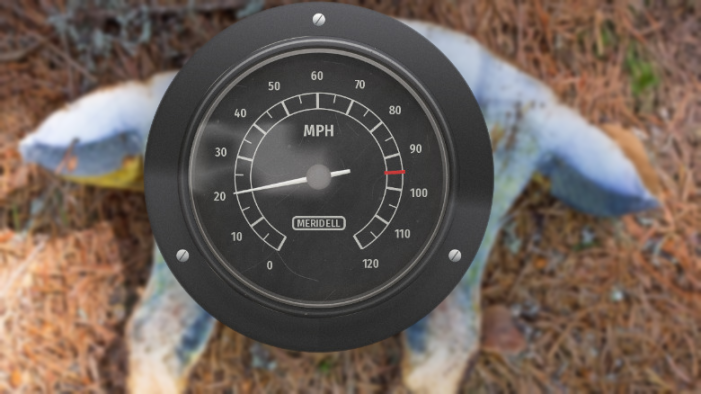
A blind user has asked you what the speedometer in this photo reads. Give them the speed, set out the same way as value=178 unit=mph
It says value=20 unit=mph
